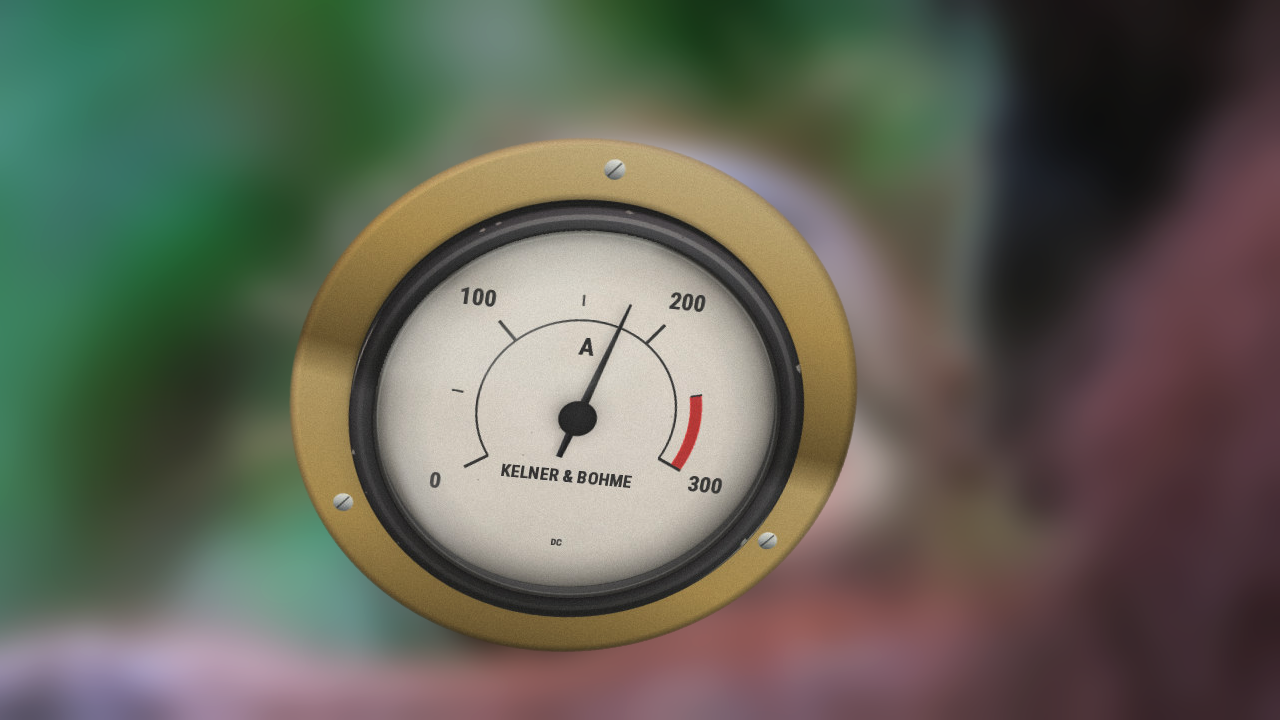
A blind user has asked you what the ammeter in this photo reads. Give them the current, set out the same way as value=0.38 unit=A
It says value=175 unit=A
